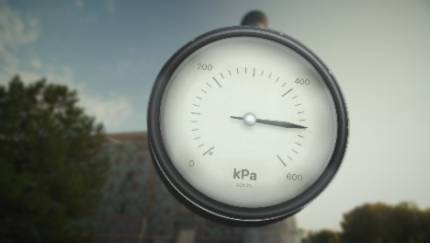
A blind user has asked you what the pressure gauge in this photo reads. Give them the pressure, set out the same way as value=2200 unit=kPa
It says value=500 unit=kPa
